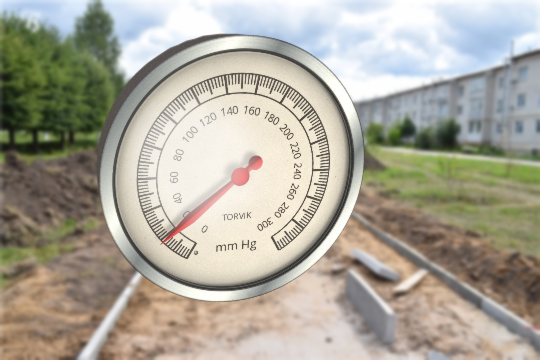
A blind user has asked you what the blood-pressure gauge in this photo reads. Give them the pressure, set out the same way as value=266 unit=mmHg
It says value=20 unit=mmHg
